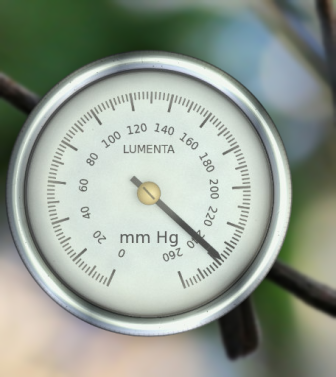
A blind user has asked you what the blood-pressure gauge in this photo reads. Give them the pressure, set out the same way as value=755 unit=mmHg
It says value=238 unit=mmHg
